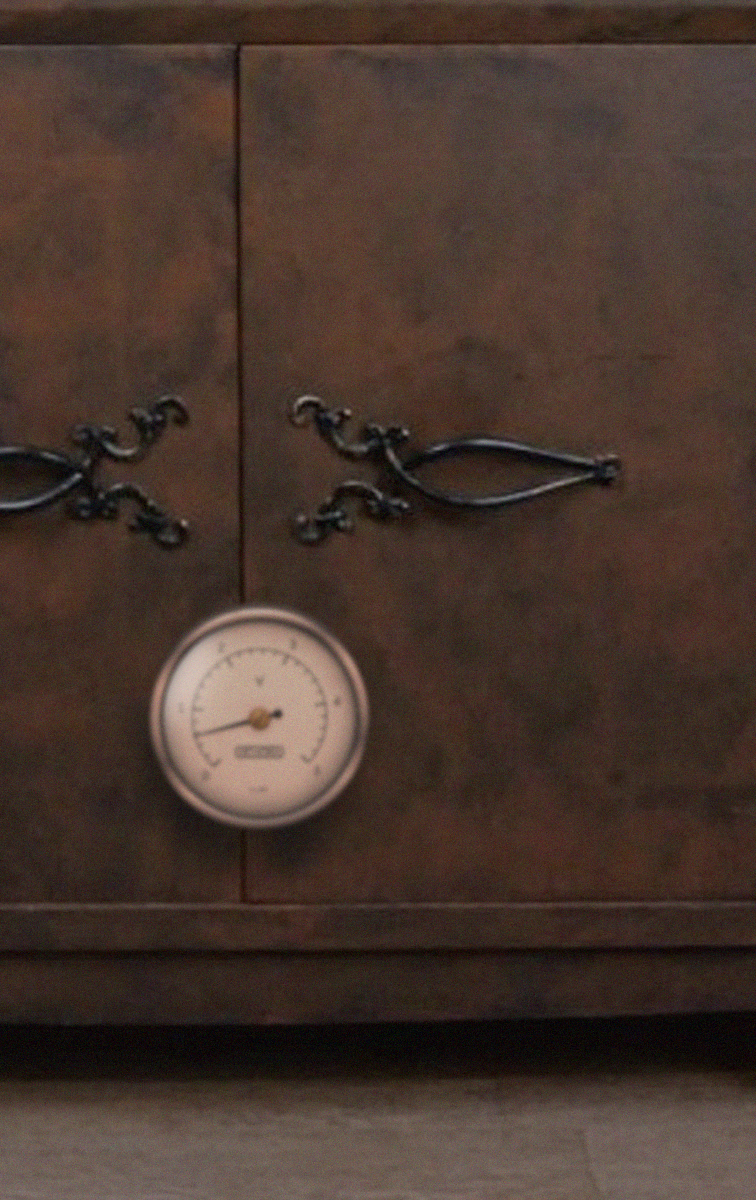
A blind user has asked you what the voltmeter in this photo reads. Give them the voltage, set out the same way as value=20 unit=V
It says value=0.6 unit=V
